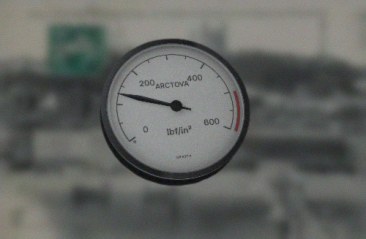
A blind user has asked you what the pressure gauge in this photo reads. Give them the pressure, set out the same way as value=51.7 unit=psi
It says value=125 unit=psi
